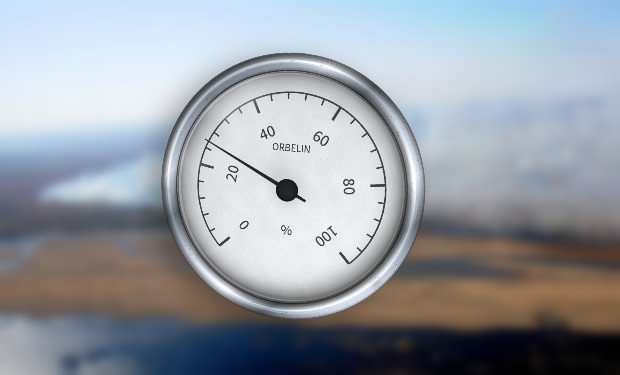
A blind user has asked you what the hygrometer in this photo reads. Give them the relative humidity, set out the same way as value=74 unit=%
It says value=26 unit=%
